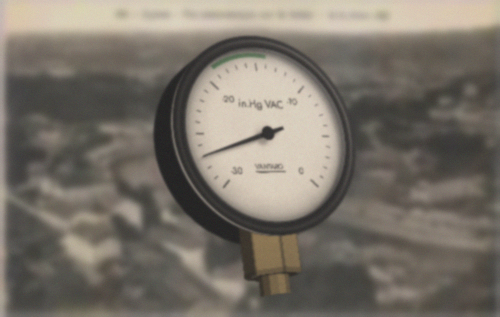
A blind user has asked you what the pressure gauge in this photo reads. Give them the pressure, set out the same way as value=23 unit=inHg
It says value=-27 unit=inHg
